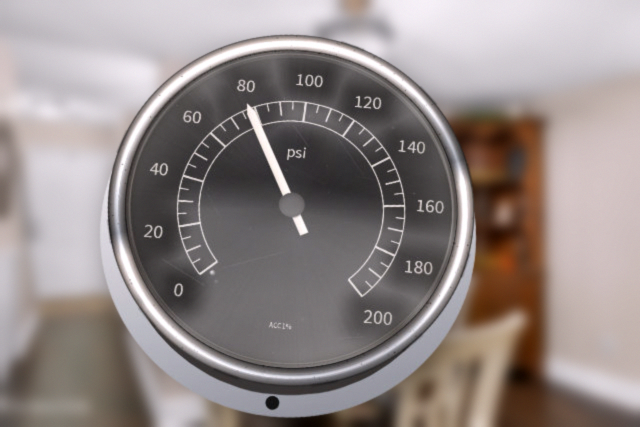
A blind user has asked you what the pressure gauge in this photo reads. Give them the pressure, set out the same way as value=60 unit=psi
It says value=77.5 unit=psi
